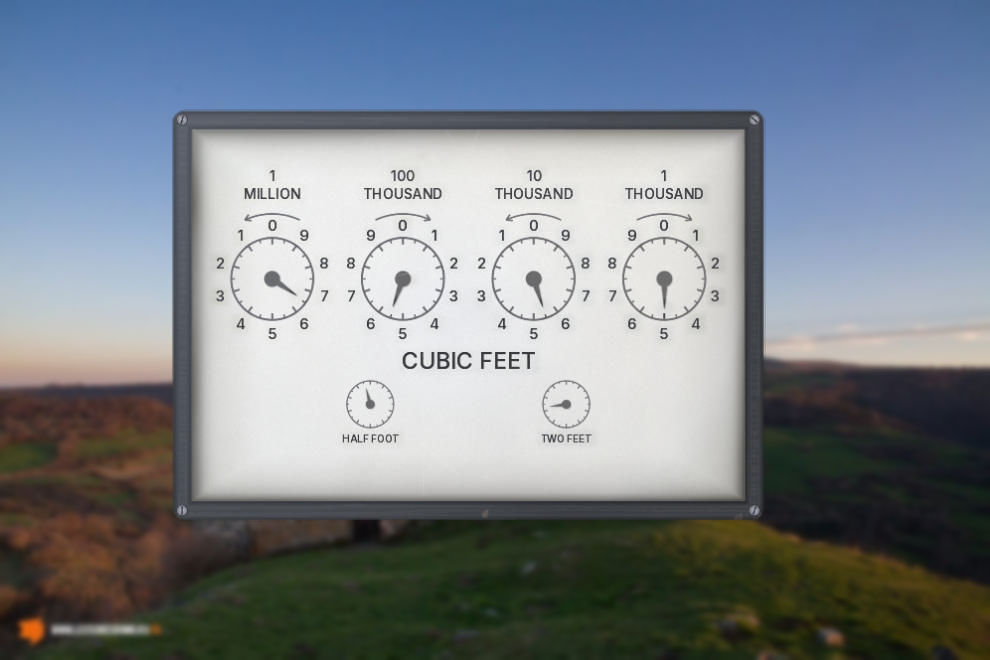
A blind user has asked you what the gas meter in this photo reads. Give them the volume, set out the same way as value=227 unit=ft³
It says value=655500 unit=ft³
